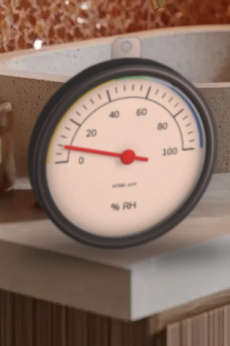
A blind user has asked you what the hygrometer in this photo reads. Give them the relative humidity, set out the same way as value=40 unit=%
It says value=8 unit=%
